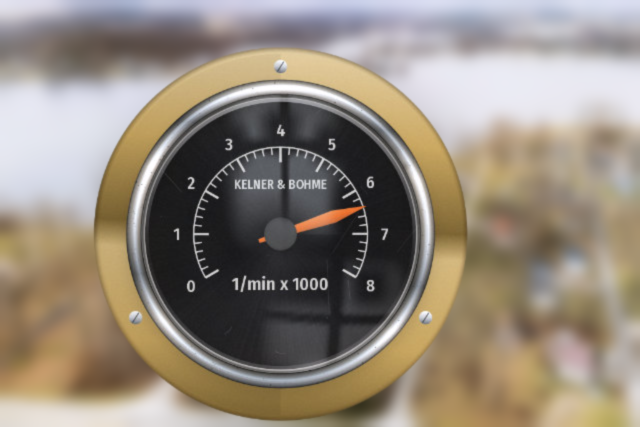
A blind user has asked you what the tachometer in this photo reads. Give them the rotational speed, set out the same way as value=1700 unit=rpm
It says value=6400 unit=rpm
